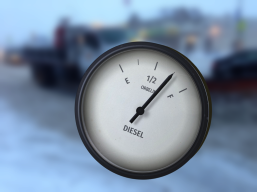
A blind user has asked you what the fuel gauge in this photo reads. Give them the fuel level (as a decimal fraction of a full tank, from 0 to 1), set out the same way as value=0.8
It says value=0.75
